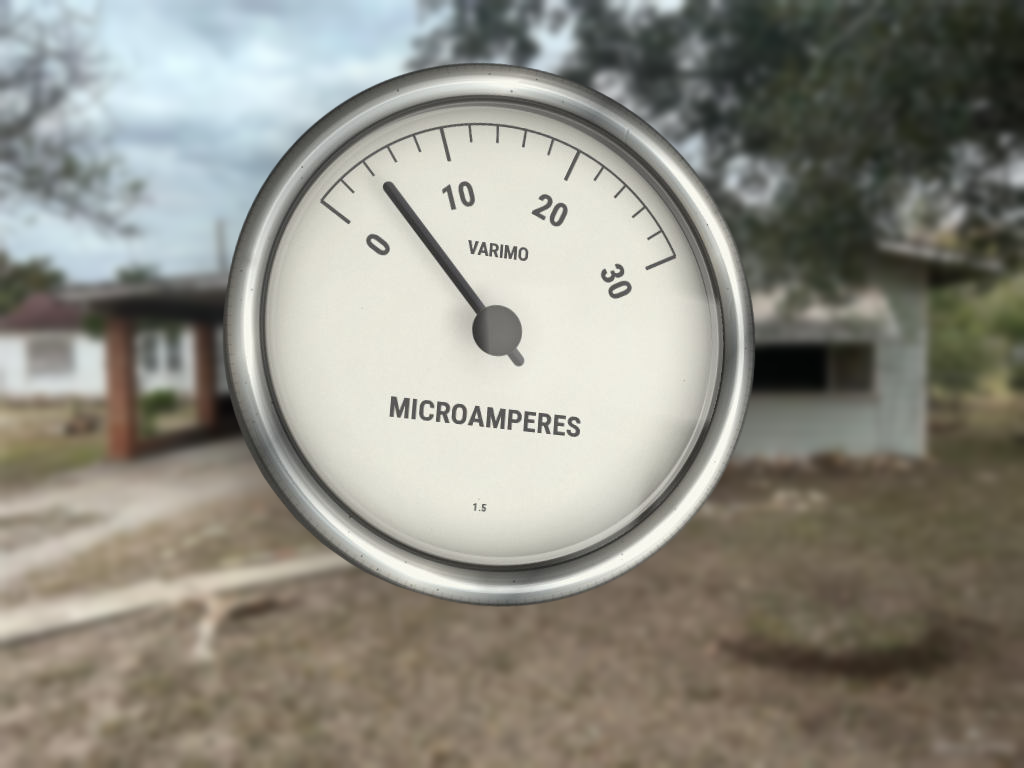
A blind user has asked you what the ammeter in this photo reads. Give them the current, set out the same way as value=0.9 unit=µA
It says value=4 unit=µA
